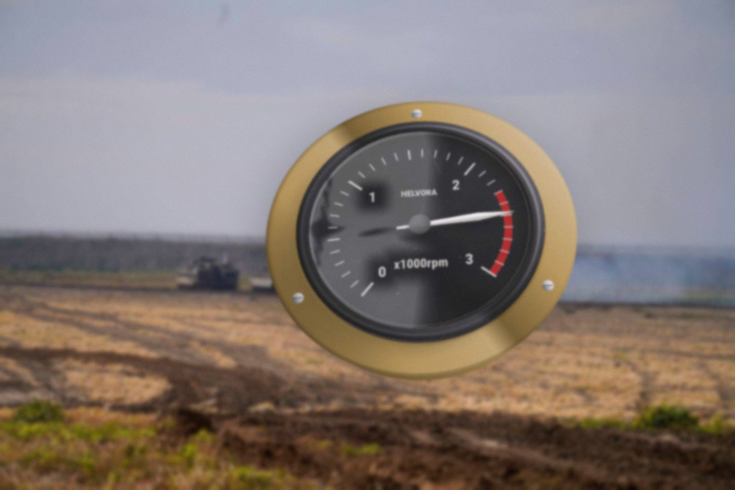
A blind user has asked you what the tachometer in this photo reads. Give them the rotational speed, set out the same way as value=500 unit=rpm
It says value=2500 unit=rpm
